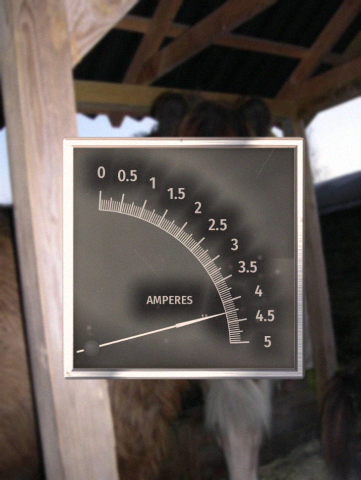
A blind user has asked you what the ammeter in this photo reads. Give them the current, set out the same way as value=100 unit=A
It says value=4.25 unit=A
